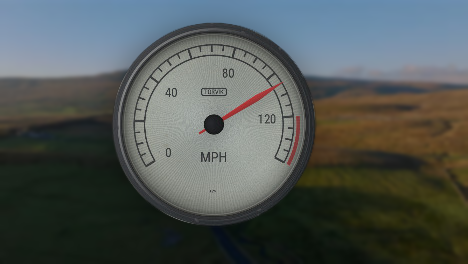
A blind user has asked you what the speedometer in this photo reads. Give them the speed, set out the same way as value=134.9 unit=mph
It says value=105 unit=mph
